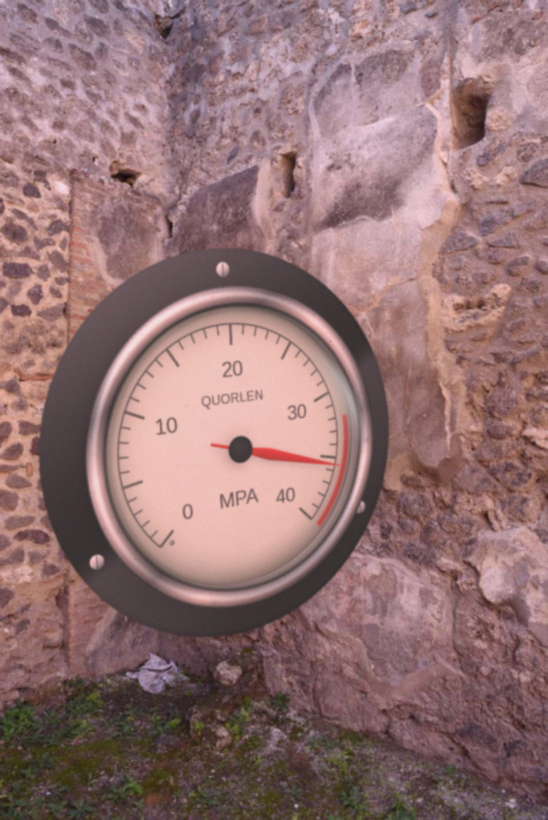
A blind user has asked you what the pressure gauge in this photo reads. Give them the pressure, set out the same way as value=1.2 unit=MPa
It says value=35.5 unit=MPa
